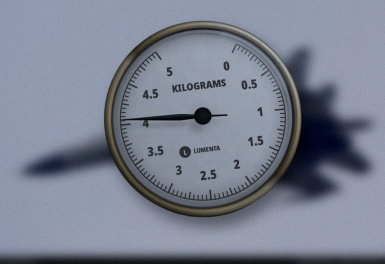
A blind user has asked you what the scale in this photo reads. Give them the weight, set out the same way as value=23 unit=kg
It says value=4.05 unit=kg
